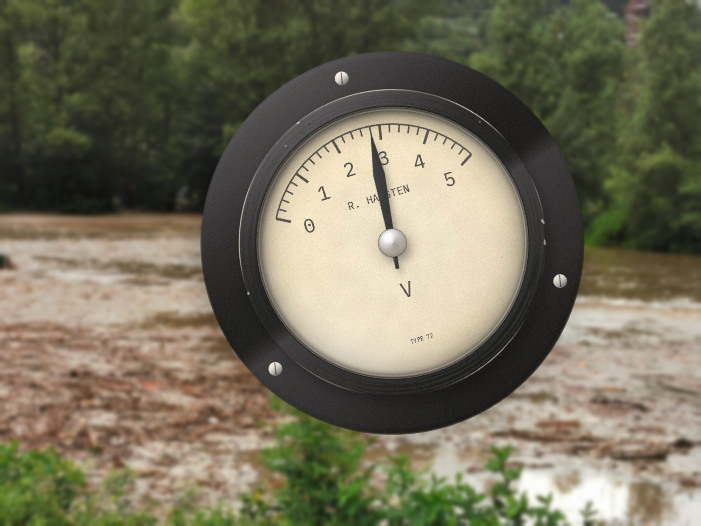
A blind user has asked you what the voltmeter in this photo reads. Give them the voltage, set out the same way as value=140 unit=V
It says value=2.8 unit=V
